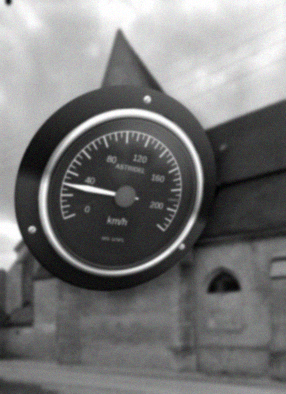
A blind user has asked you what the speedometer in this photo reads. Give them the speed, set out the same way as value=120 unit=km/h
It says value=30 unit=km/h
